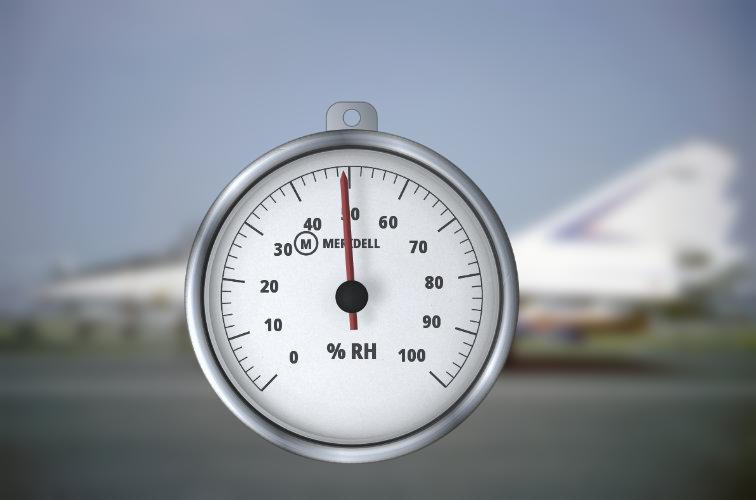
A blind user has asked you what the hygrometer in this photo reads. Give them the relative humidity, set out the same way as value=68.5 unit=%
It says value=49 unit=%
